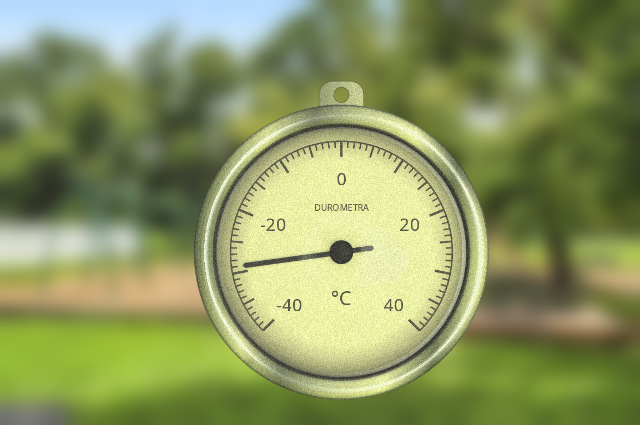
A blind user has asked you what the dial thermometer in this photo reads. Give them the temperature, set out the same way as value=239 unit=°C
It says value=-29 unit=°C
